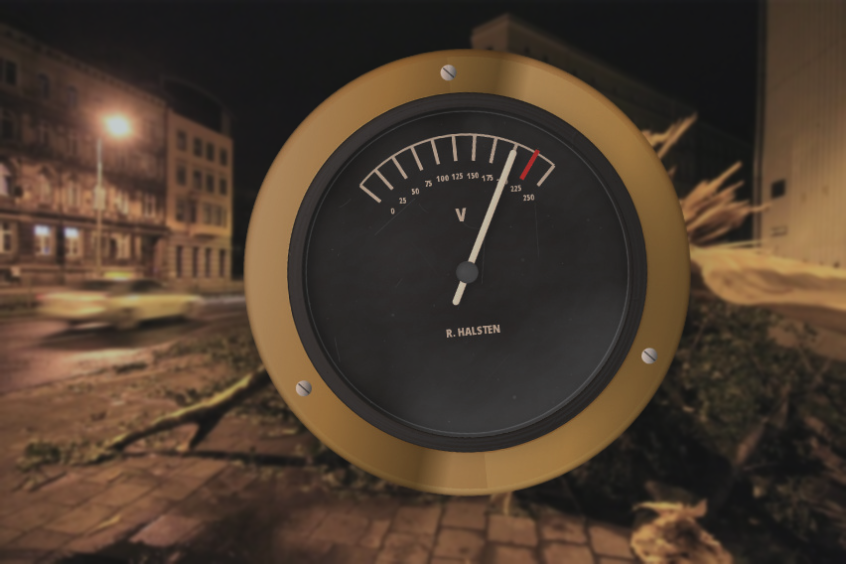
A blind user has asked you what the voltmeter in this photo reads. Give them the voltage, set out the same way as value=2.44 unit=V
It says value=200 unit=V
